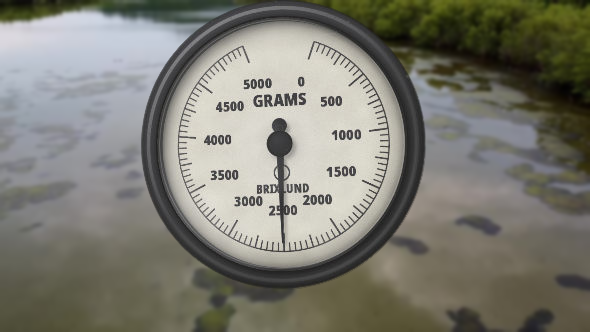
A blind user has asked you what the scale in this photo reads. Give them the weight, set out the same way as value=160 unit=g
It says value=2500 unit=g
